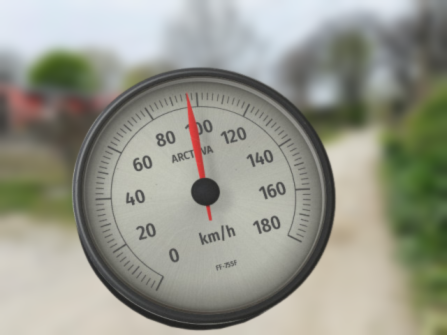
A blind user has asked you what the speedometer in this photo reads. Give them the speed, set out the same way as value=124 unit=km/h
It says value=96 unit=km/h
